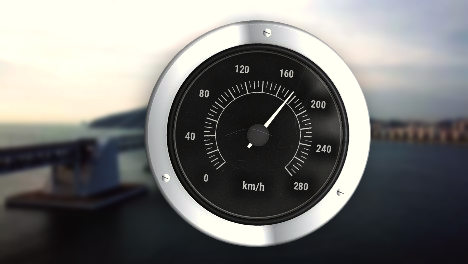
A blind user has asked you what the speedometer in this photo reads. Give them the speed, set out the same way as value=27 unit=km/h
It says value=175 unit=km/h
